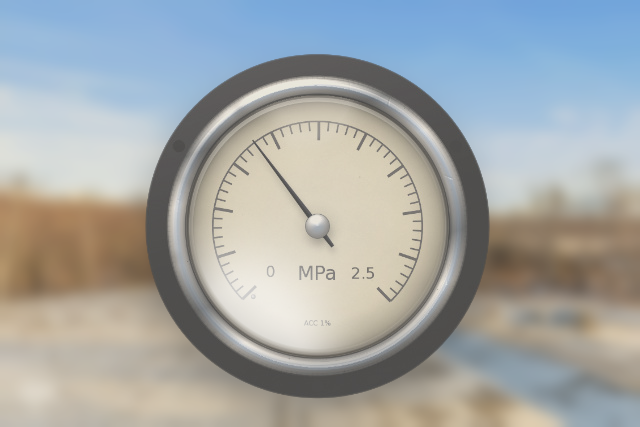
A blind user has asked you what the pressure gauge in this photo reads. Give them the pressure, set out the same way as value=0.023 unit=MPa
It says value=0.9 unit=MPa
